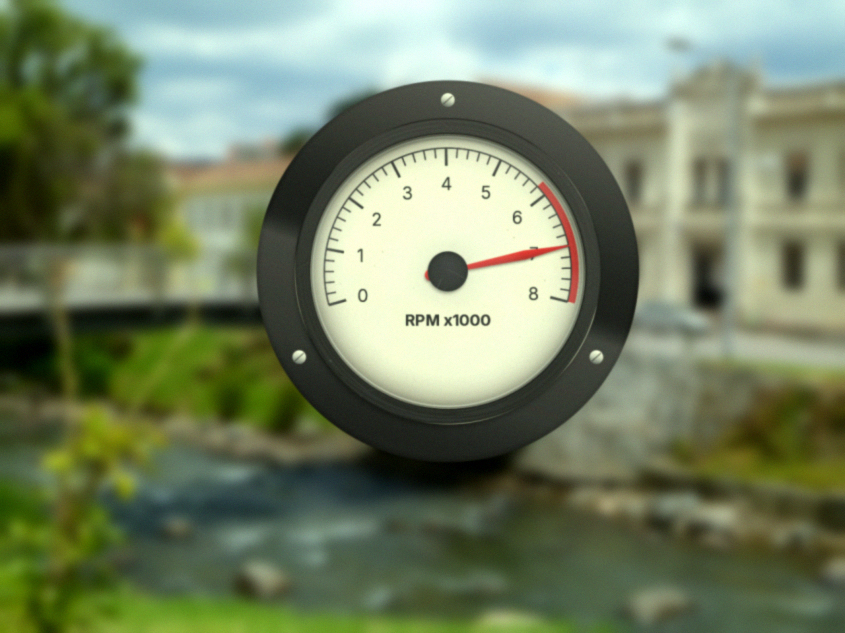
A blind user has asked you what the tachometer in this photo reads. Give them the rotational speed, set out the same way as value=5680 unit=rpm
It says value=7000 unit=rpm
